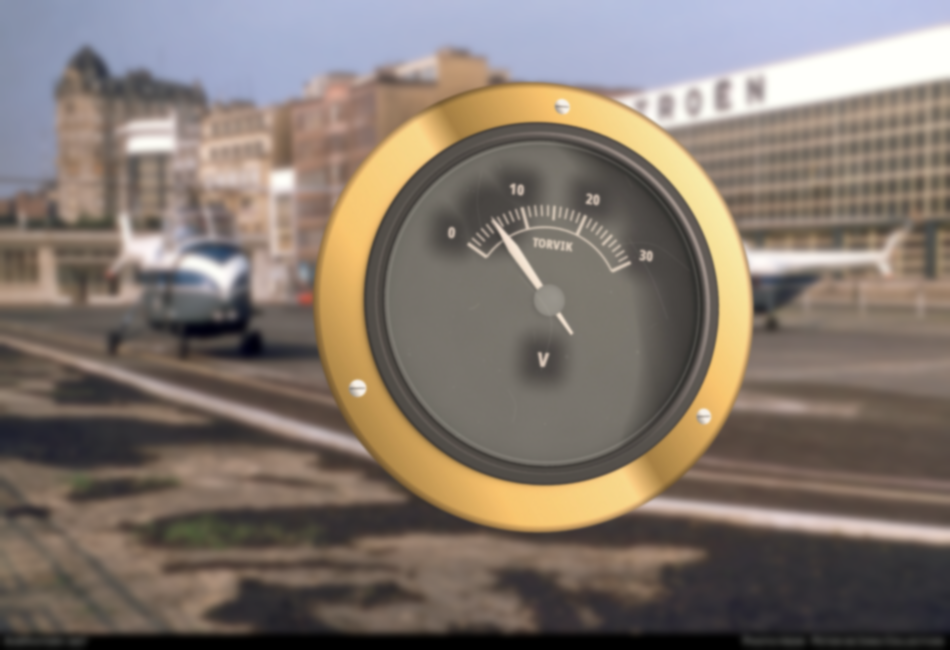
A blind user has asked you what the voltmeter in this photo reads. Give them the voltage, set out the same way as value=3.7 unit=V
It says value=5 unit=V
